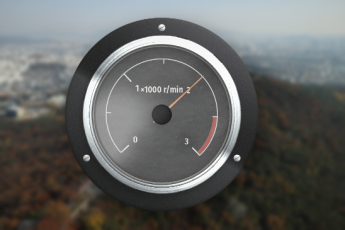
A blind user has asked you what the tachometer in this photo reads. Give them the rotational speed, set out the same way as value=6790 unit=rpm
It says value=2000 unit=rpm
